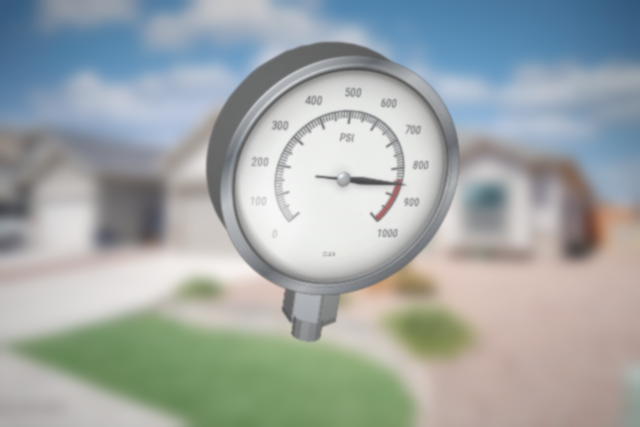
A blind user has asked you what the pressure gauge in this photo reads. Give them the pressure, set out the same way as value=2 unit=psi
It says value=850 unit=psi
